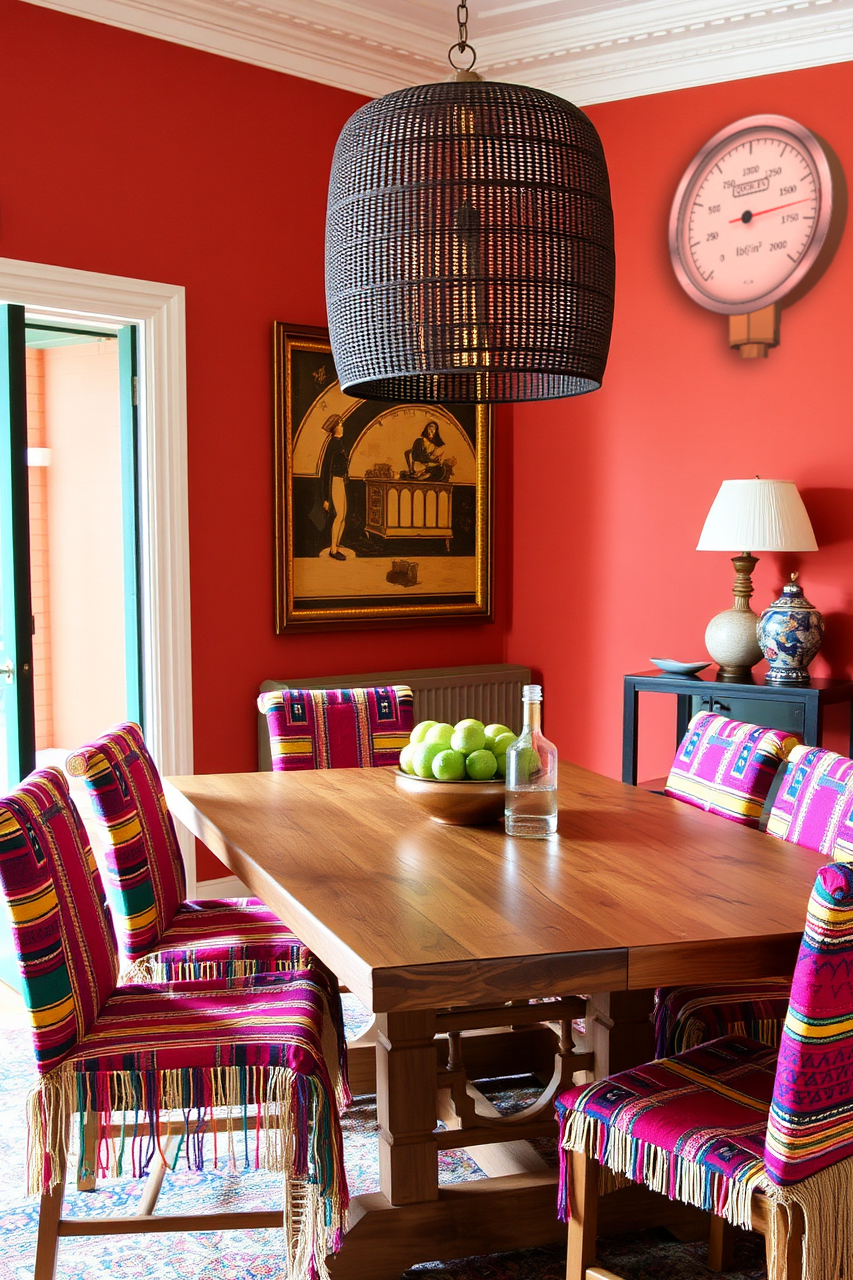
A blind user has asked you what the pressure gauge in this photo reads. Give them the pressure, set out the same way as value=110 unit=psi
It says value=1650 unit=psi
